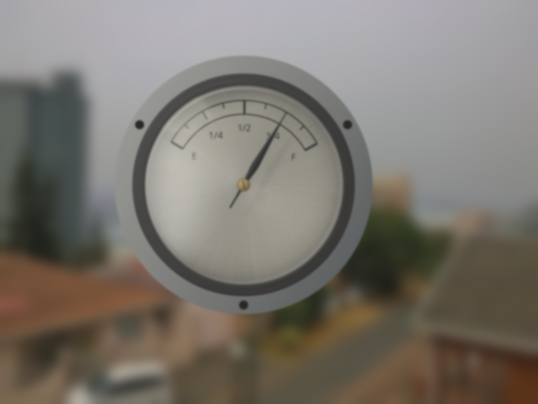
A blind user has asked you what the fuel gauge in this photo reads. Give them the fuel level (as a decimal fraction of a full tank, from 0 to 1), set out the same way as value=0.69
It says value=0.75
